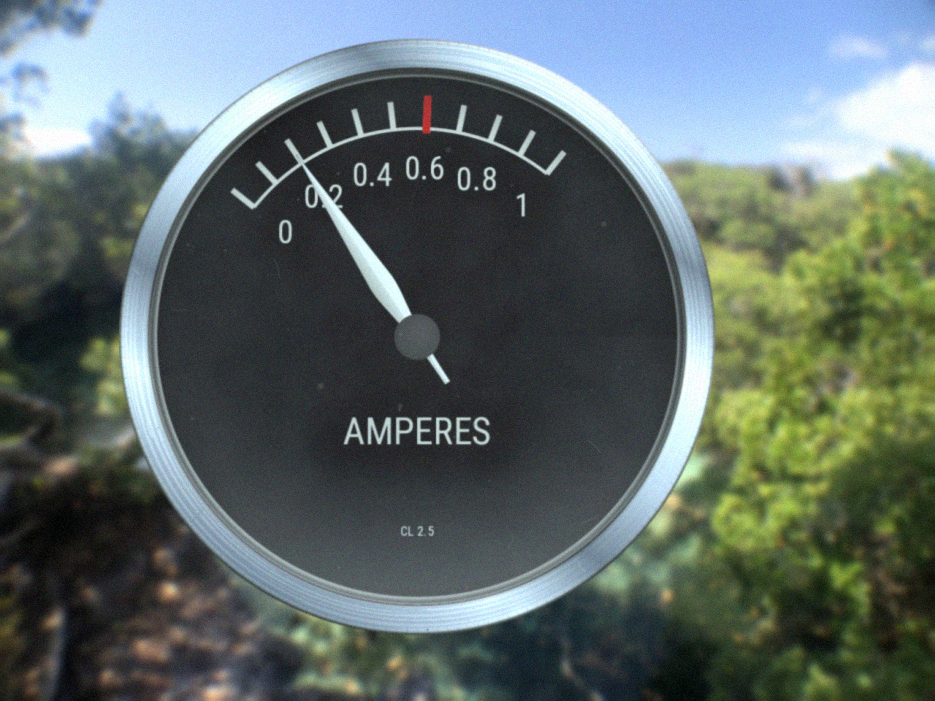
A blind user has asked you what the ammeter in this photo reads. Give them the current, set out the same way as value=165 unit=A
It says value=0.2 unit=A
